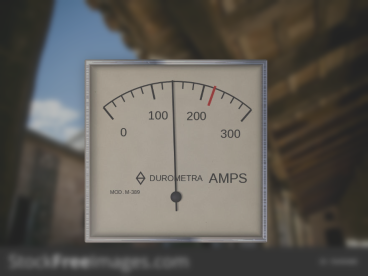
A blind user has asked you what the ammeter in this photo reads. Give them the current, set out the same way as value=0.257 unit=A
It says value=140 unit=A
